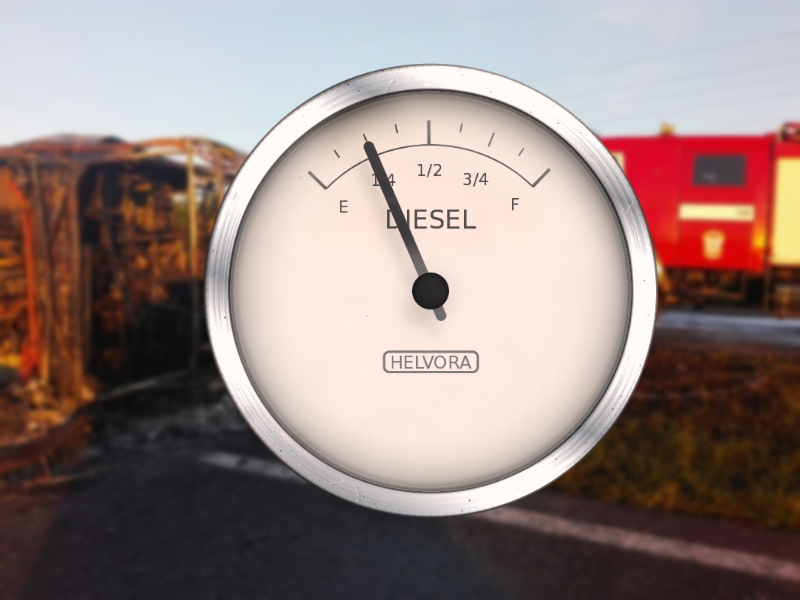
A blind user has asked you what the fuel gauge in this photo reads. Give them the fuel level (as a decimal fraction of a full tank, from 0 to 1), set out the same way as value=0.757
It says value=0.25
